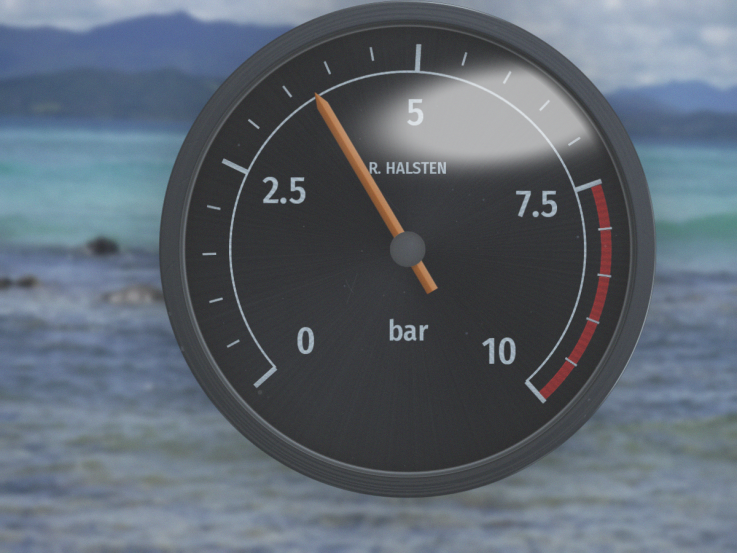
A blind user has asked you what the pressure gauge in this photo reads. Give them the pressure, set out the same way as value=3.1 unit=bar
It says value=3.75 unit=bar
